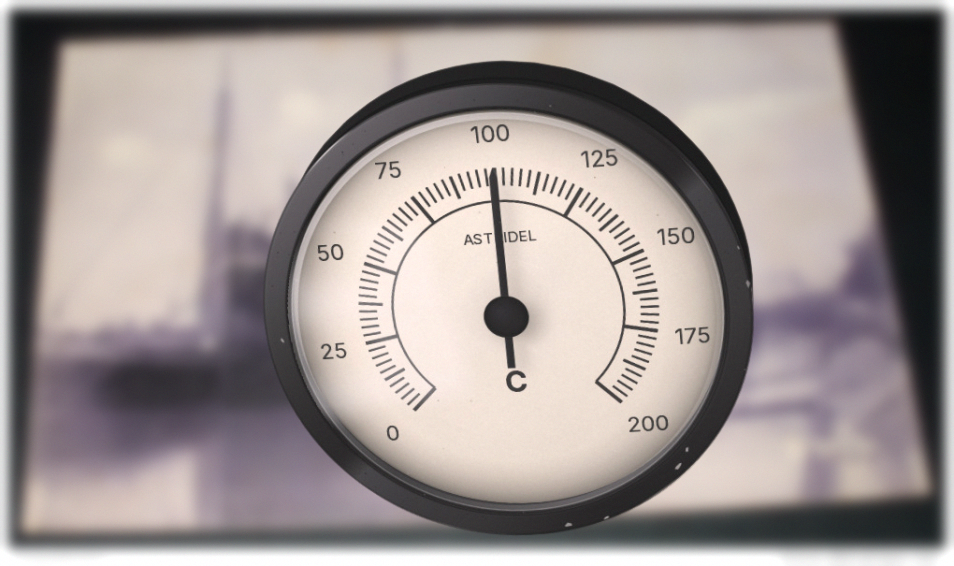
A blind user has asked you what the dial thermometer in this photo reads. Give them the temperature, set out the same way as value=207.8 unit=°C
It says value=100 unit=°C
